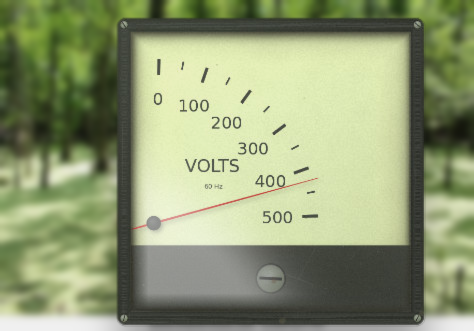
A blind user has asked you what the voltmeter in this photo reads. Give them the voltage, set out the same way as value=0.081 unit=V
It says value=425 unit=V
